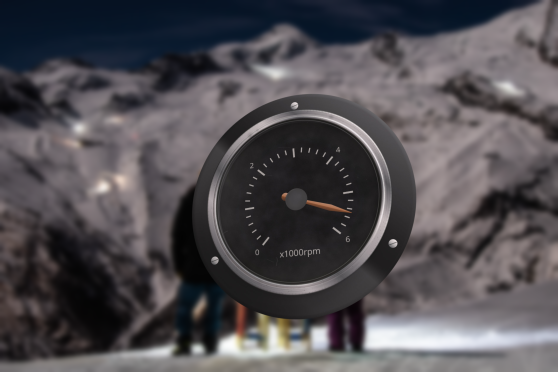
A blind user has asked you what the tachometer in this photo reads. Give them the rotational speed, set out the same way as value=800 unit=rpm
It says value=5500 unit=rpm
